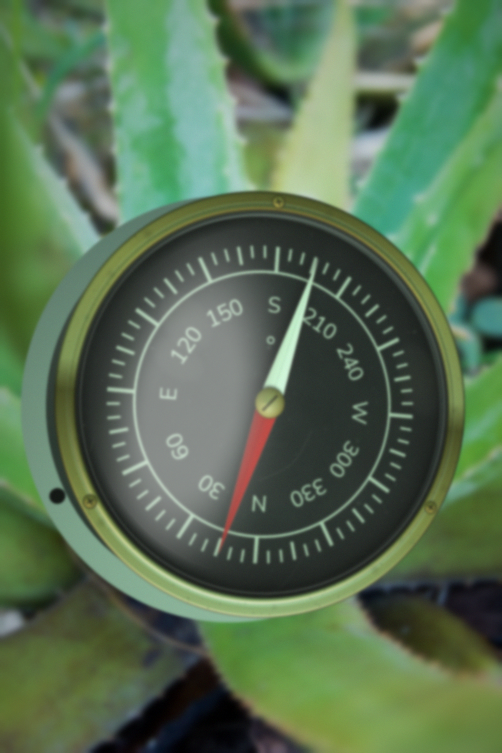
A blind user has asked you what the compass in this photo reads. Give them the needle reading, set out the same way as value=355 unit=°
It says value=15 unit=°
